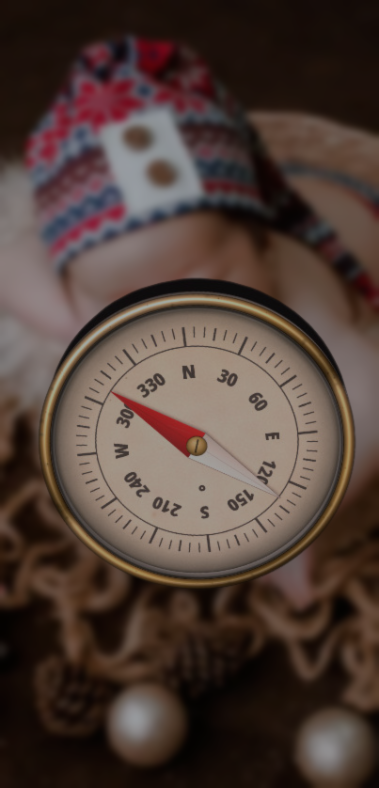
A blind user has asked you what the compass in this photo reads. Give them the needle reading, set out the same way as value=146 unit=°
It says value=310 unit=°
